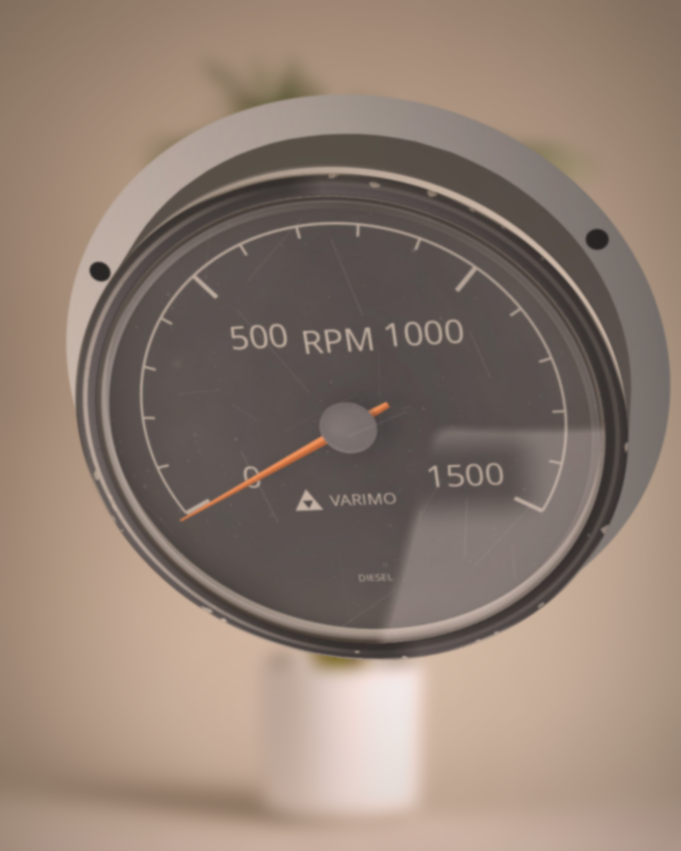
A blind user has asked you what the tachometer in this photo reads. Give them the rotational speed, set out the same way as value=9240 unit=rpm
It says value=0 unit=rpm
